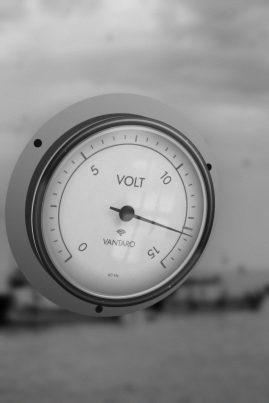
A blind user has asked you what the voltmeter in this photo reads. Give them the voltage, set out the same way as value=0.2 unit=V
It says value=13.25 unit=V
